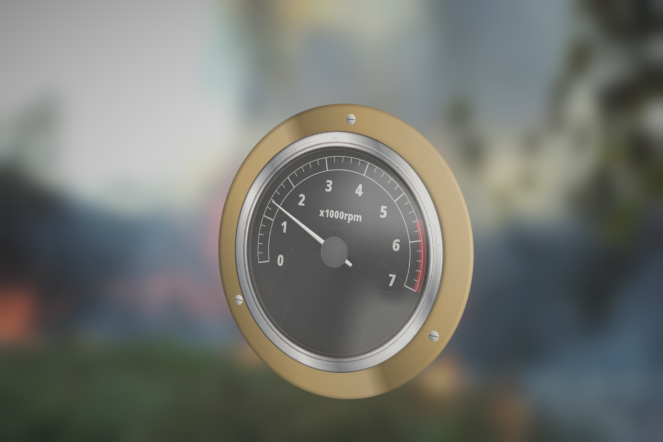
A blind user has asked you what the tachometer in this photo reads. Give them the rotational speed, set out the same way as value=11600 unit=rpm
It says value=1400 unit=rpm
